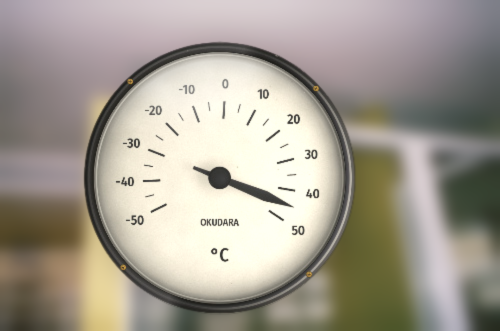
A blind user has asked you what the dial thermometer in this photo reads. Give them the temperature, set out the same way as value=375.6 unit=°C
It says value=45 unit=°C
